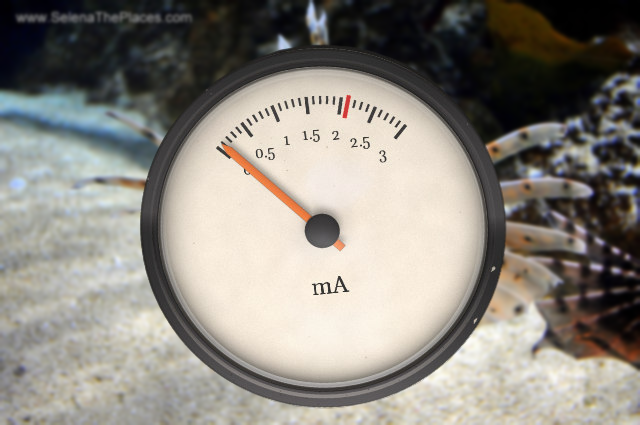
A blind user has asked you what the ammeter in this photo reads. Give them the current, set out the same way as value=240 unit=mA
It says value=0.1 unit=mA
